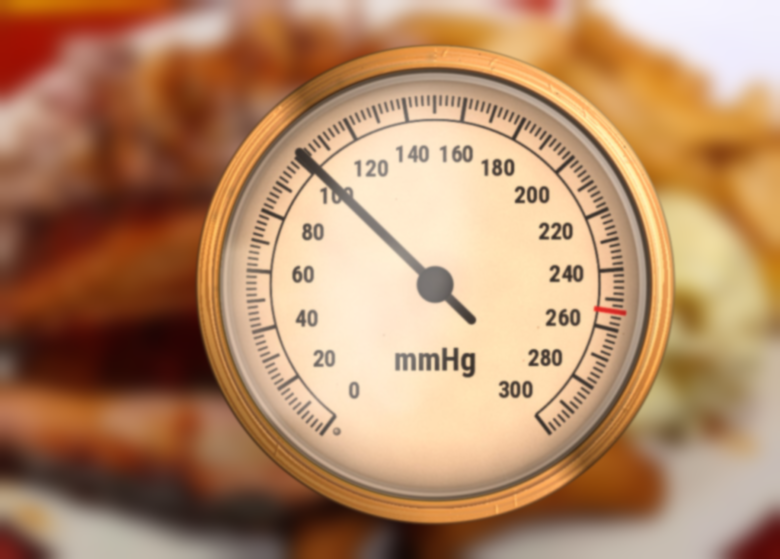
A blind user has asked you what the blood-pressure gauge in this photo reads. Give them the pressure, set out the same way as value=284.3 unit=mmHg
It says value=102 unit=mmHg
